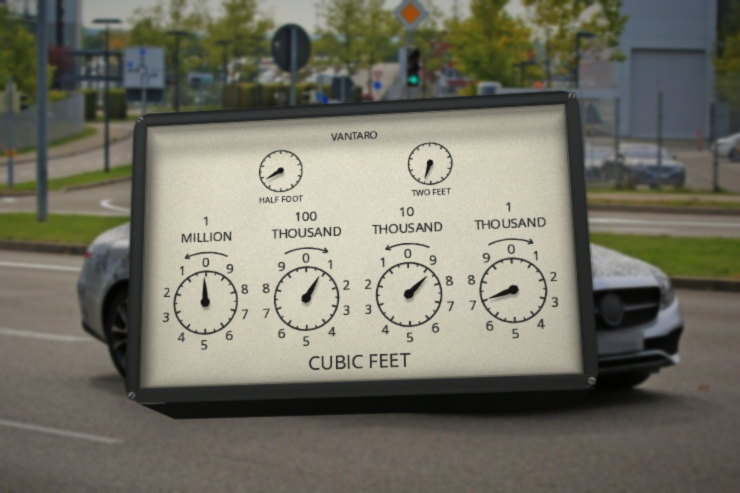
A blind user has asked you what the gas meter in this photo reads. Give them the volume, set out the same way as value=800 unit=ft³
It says value=8700 unit=ft³
